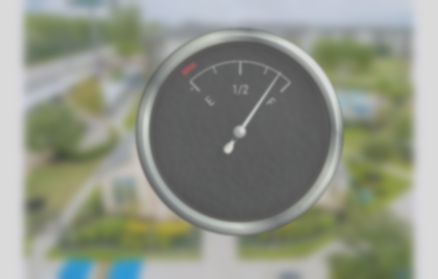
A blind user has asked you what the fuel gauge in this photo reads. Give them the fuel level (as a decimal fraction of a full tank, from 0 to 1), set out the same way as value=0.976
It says value=0.875
